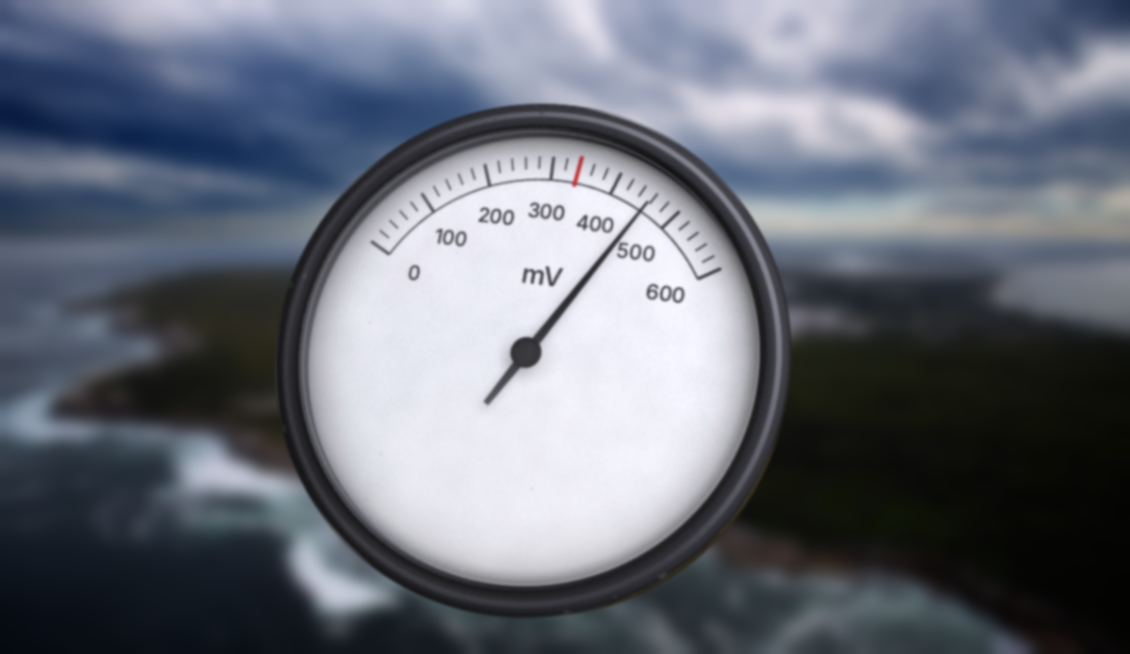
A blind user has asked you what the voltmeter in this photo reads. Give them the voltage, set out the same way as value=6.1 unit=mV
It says value=460 unit=mV
